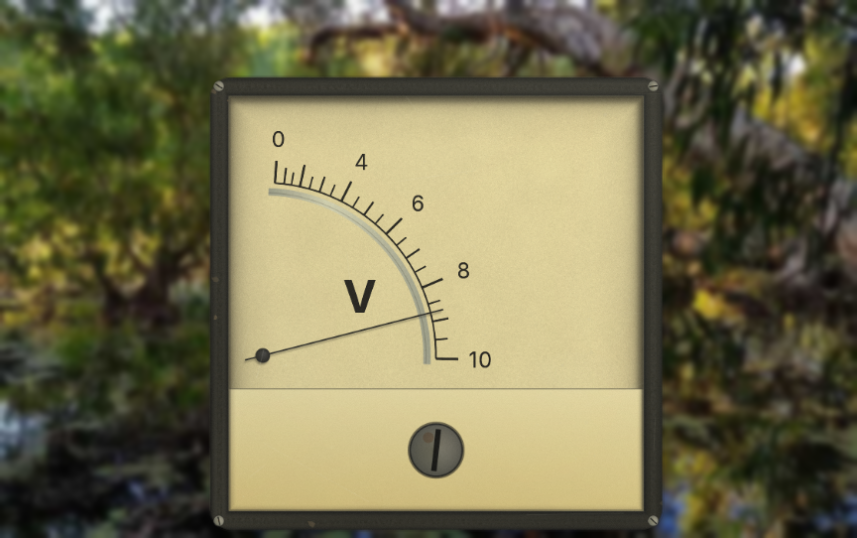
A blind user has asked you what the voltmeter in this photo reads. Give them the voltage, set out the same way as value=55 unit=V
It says value=8.75 unit=V
